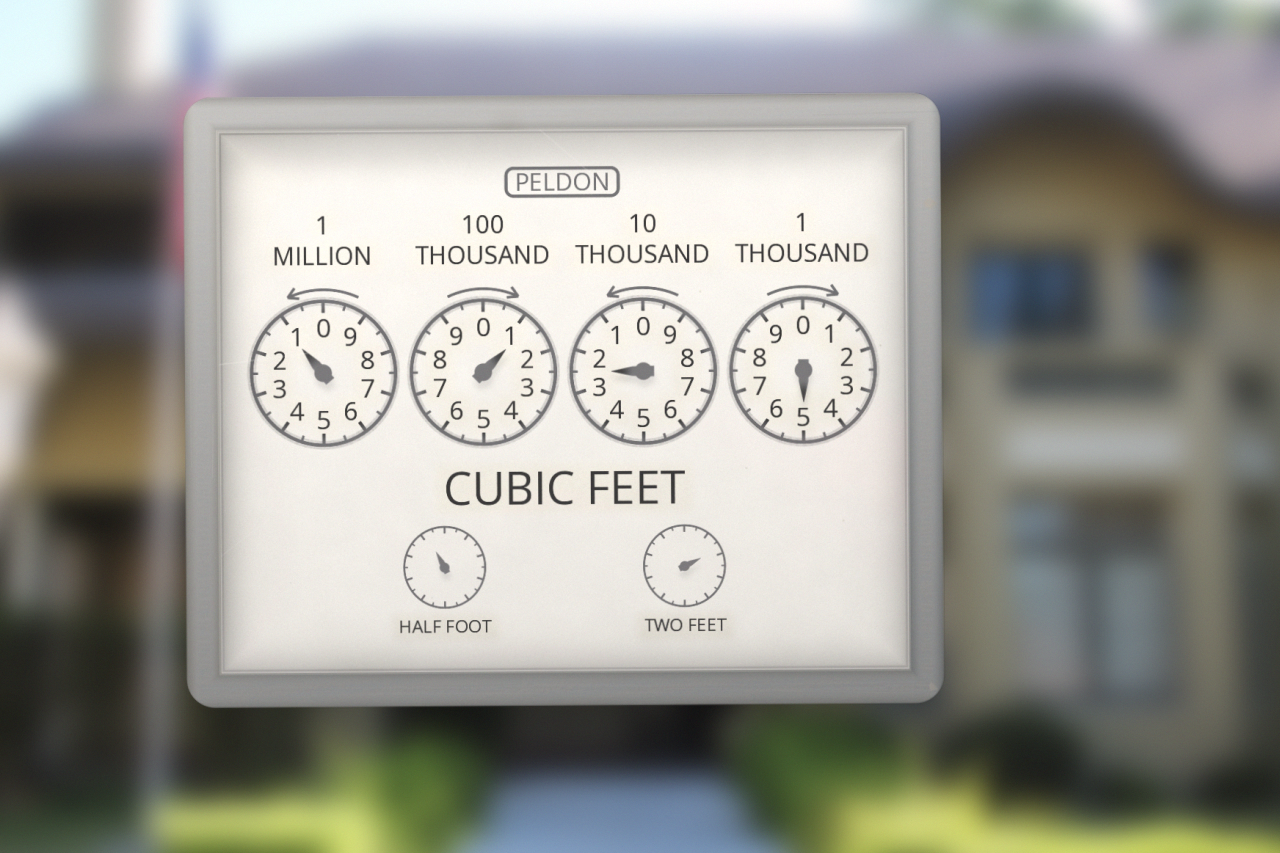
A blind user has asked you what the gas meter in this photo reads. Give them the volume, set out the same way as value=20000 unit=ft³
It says value=112500 unit=ft³
